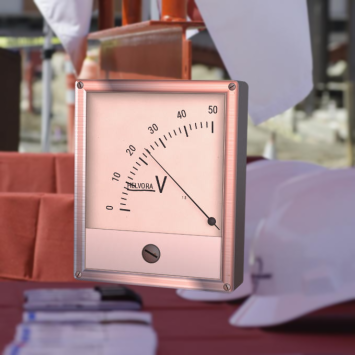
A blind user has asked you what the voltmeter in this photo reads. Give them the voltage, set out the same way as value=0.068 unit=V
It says value=24 unit=V
